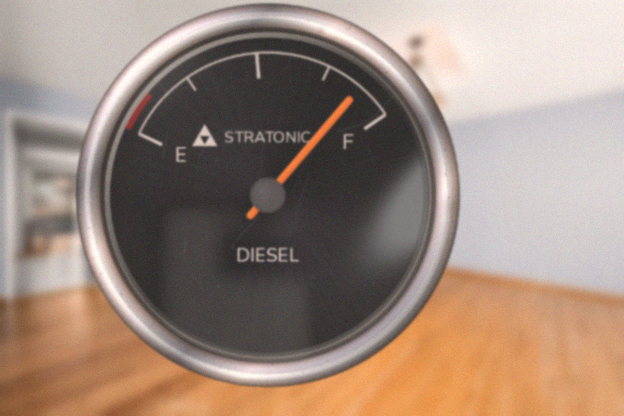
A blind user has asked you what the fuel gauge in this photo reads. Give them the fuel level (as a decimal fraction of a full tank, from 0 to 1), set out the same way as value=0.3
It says value=0.875
